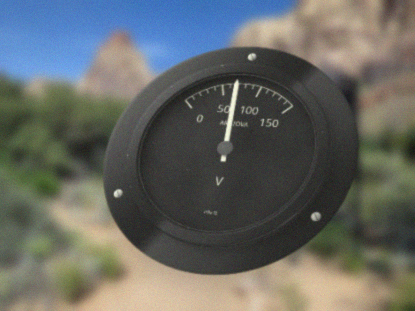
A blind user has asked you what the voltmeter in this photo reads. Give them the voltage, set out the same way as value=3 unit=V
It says value=70 unit=V
